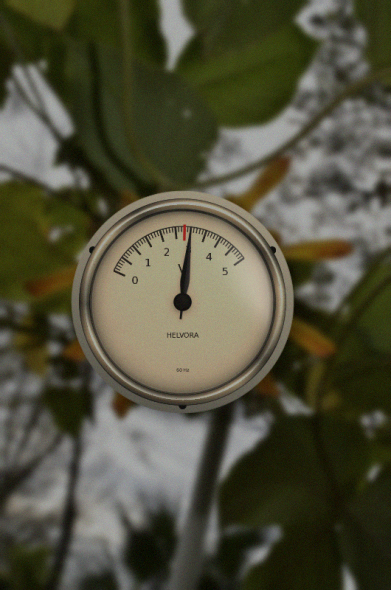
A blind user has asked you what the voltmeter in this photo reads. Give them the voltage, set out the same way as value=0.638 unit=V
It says value=3 unit=V
